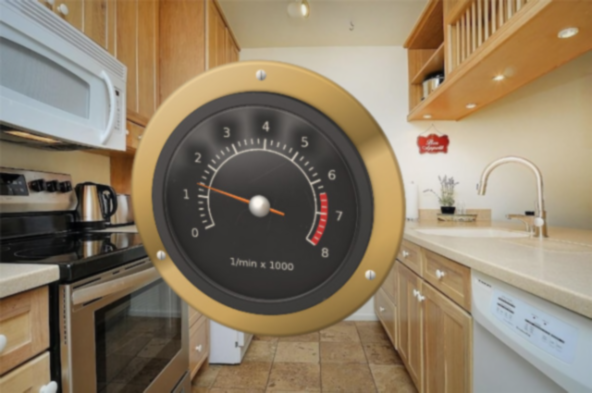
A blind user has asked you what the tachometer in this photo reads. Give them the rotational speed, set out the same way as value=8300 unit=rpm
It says value=1400 unit=rpm
